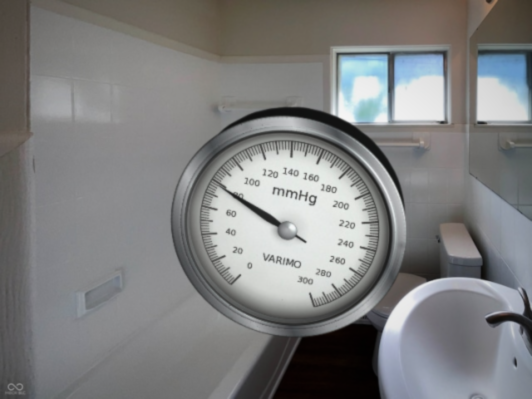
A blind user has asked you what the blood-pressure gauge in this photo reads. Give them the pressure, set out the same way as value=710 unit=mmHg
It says value=80 unit=mmHg
